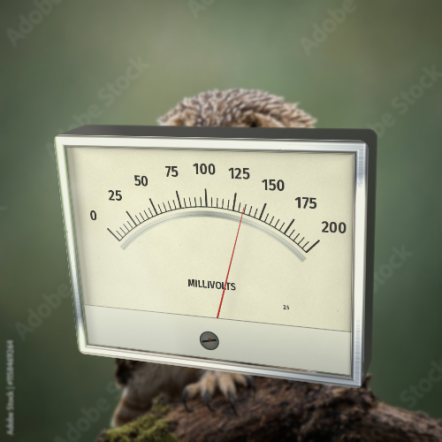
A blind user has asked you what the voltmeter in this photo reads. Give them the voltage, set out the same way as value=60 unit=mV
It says value=135 unit=mV
